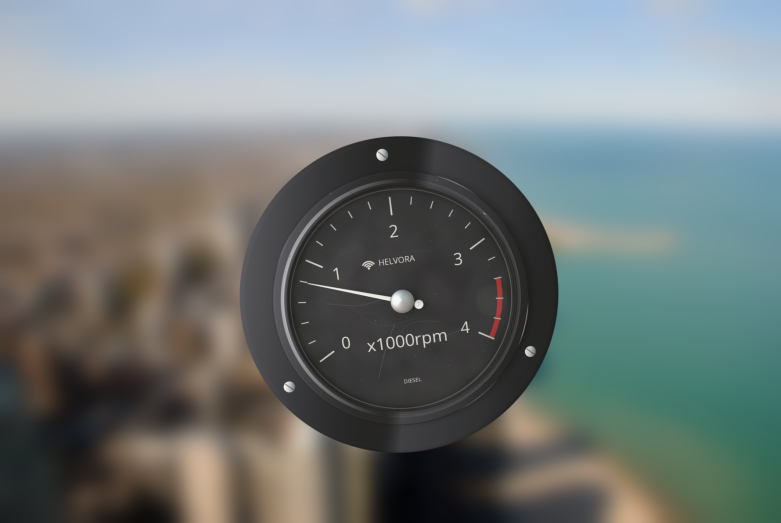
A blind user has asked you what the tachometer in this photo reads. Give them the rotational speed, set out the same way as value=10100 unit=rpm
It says value=800 unit=rpm
